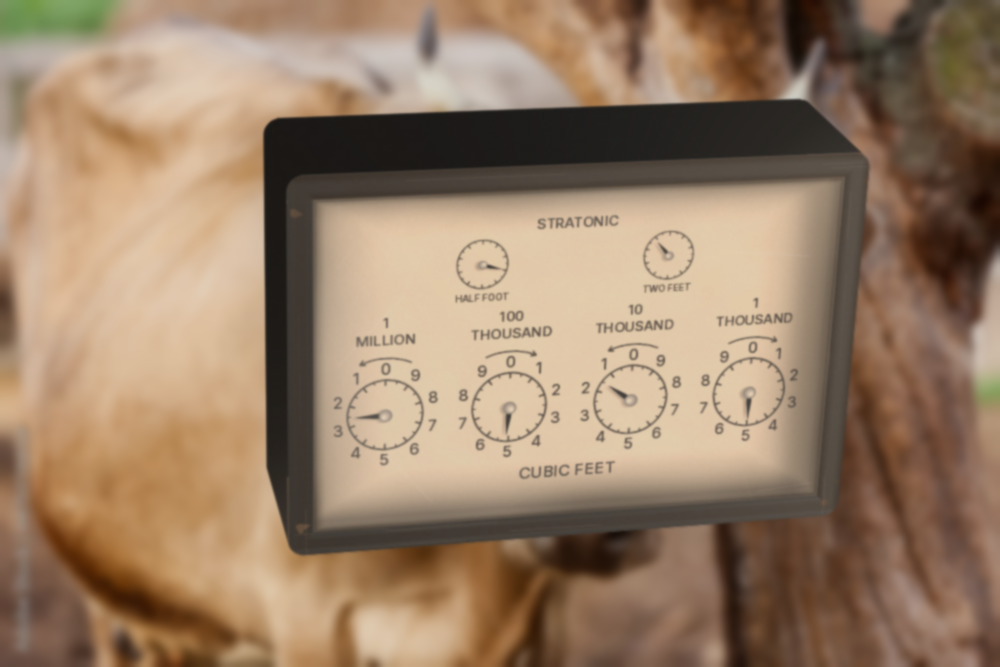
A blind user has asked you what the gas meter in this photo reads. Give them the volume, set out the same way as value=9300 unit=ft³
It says value=251500 unit=ft³
